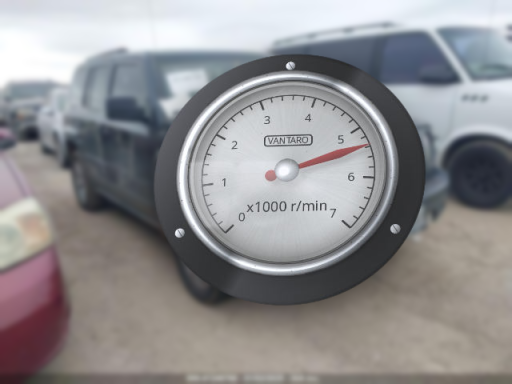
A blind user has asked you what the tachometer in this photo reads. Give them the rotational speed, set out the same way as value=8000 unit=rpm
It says value=5400 unit=rpm
